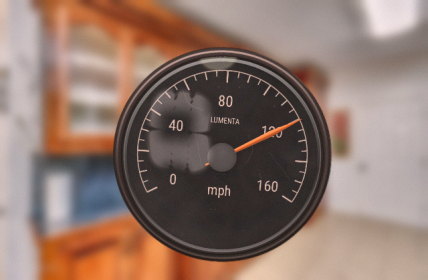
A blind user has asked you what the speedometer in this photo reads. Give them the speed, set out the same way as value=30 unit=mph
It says value=120 unit=mph
